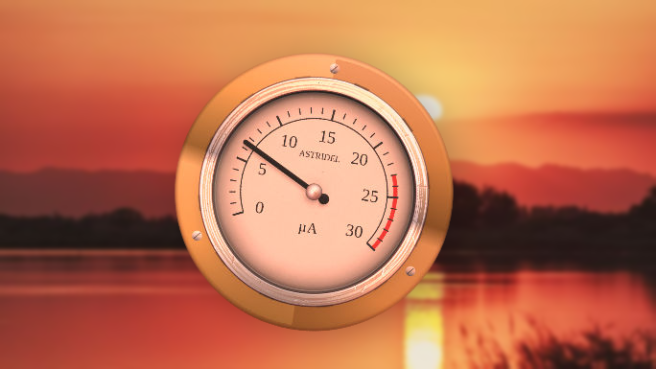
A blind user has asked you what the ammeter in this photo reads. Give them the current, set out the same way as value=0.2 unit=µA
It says value=6.5 unit=µA
